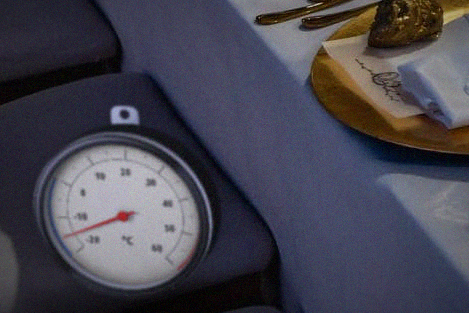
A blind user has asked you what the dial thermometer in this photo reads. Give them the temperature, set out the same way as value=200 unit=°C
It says value=-15 unit=°C
